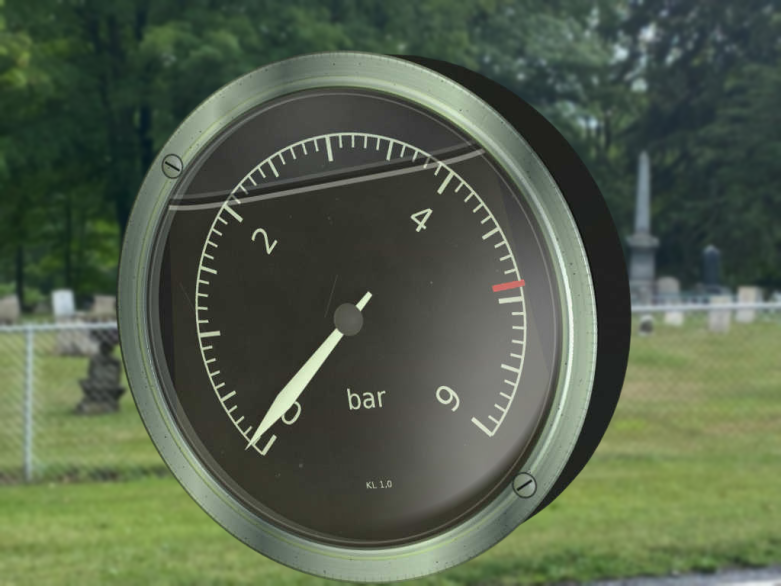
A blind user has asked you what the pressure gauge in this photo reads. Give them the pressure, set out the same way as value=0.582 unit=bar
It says value=0.1 unit=bar
